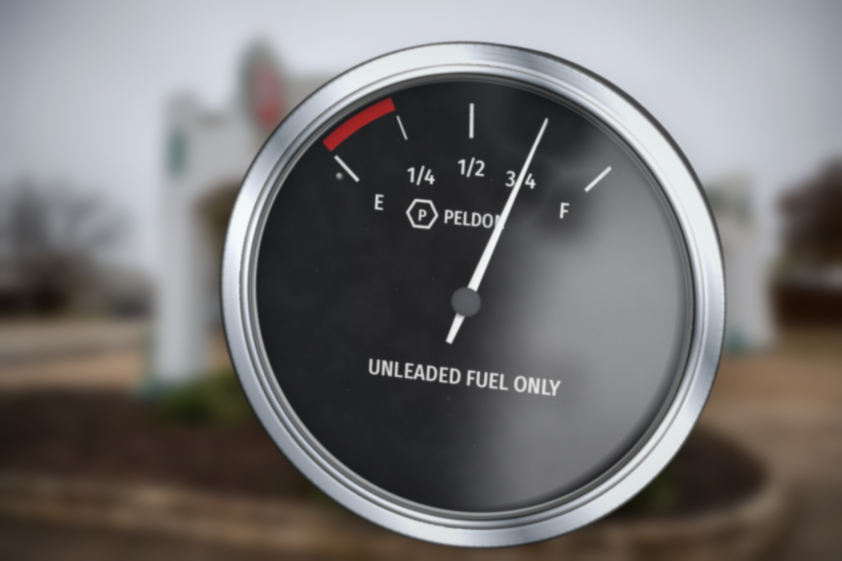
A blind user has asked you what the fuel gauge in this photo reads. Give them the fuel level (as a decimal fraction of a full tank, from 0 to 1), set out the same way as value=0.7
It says value=0.75
